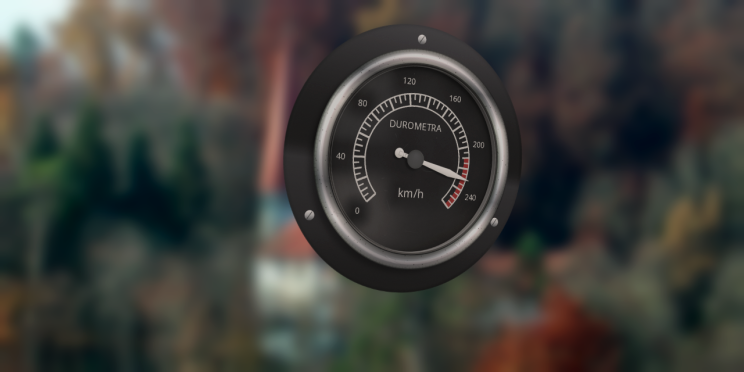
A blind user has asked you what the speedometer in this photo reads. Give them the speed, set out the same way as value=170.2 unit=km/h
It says value=230 unit=km/h
